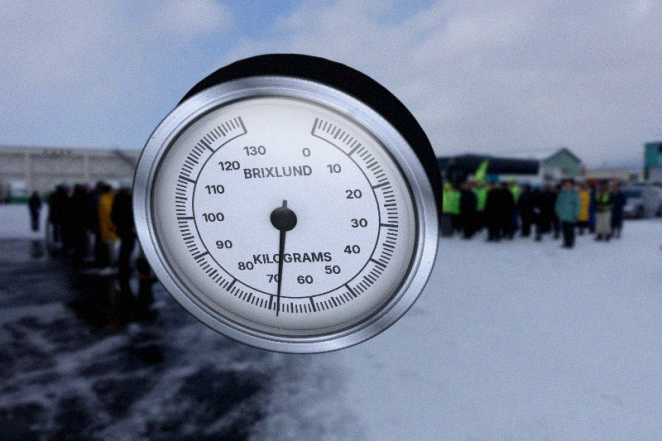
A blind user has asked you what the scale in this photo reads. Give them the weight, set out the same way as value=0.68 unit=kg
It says value=68 unit=kg
